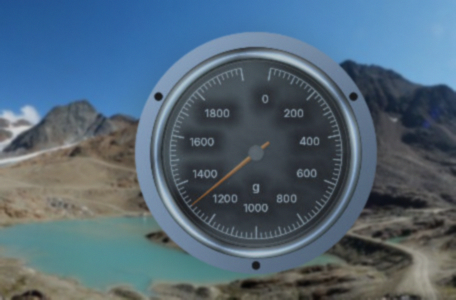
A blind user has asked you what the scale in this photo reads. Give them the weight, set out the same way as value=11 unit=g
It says value=1300 unit=g
